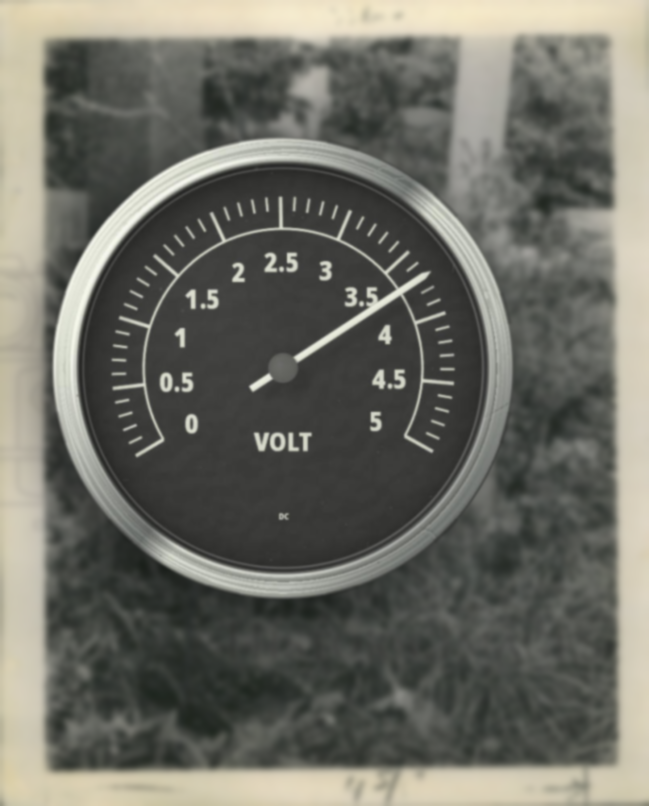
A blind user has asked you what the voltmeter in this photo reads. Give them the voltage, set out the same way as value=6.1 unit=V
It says value=3.7 unit=V
